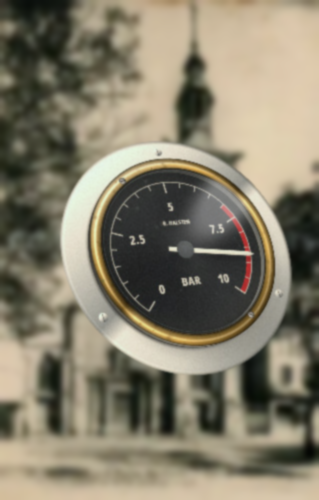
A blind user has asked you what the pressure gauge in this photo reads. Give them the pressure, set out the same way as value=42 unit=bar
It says value=8.75 unit=bar
